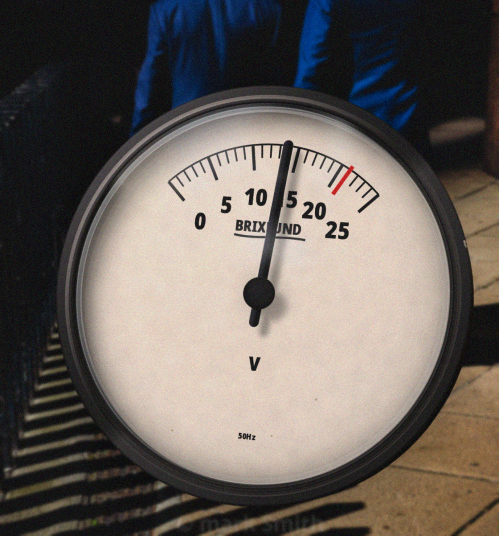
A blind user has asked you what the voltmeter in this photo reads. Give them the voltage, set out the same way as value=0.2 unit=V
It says value=14 unit=V
